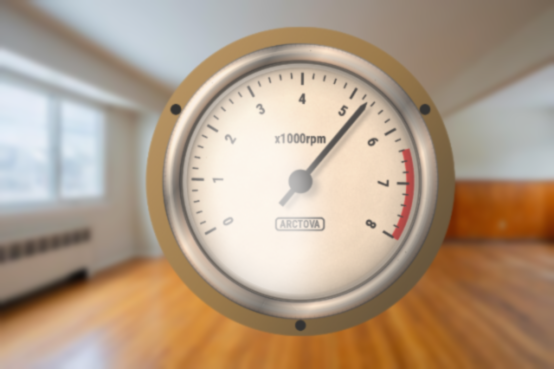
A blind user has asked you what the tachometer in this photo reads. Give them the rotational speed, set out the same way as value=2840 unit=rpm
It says value=5300 unit=rpm
